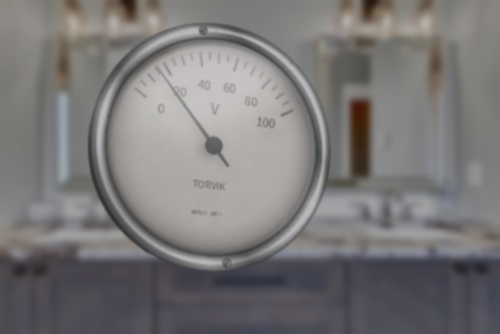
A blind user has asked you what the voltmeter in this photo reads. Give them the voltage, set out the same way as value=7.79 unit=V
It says value=15 unit=V
